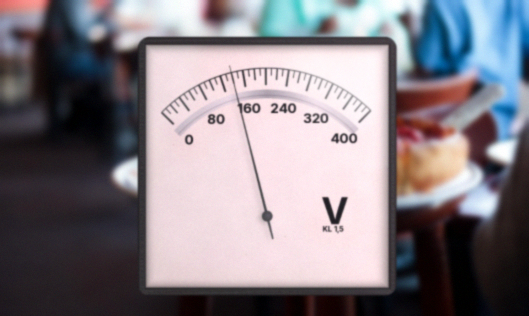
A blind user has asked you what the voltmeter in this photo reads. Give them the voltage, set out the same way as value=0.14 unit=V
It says value=140 unit=V
